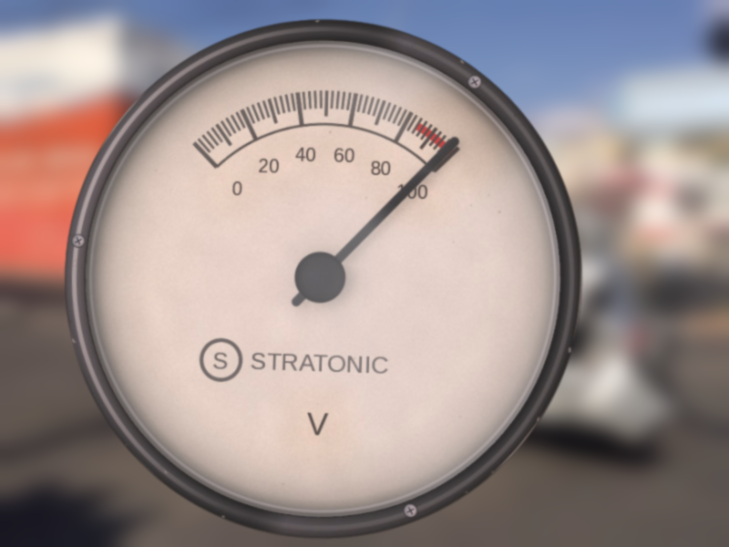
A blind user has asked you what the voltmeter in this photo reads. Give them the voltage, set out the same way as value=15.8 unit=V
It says value=98 unit=V
